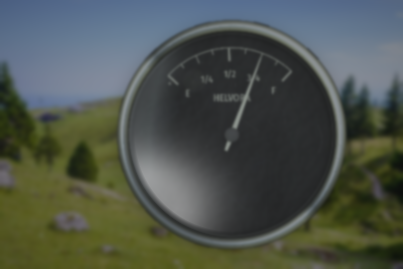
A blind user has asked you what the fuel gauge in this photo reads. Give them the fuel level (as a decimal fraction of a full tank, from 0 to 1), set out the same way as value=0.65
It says value=0.75
